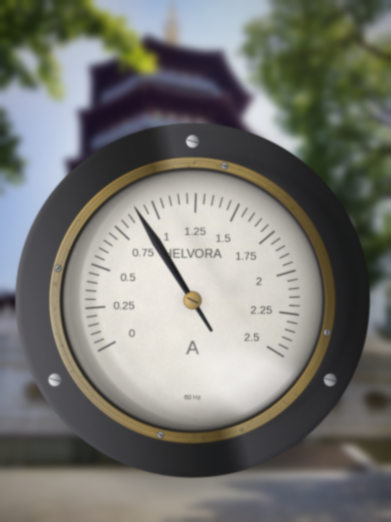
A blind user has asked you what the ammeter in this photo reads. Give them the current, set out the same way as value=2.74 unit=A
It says value=0.9 unit=A
